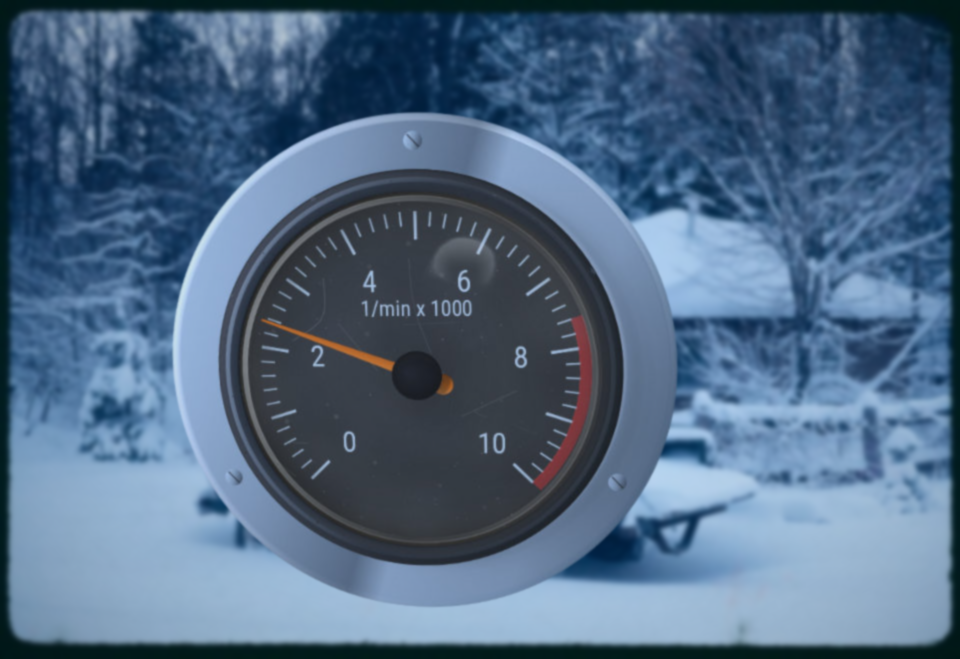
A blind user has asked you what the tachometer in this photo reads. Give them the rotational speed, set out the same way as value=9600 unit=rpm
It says value=2400 unit=rpm
